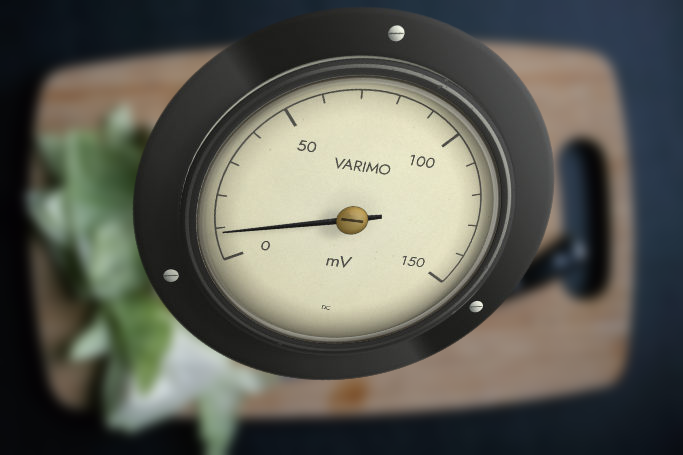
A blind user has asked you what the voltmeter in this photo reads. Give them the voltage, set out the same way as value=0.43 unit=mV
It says value=10 unit=mV
